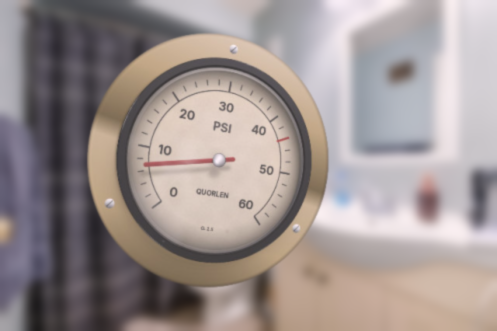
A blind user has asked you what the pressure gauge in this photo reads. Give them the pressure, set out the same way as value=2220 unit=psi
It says value=7 unit=psi
